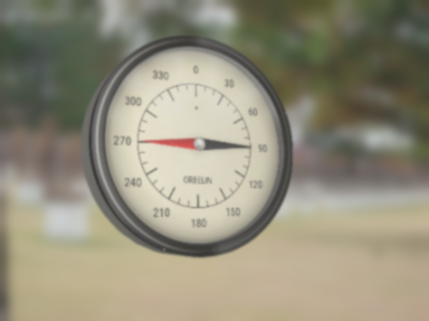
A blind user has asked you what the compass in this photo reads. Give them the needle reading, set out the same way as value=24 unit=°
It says value=270 unit=°
